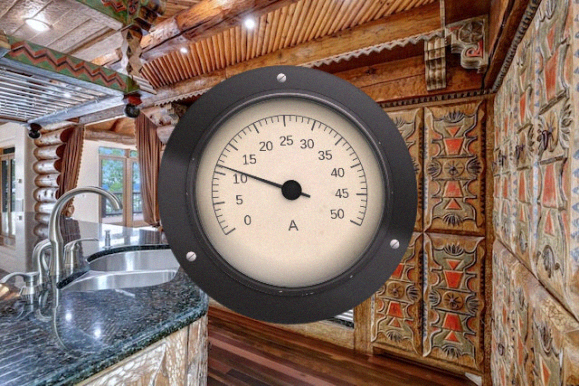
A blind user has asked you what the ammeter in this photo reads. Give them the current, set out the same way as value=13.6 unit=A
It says value=11 unit=A
